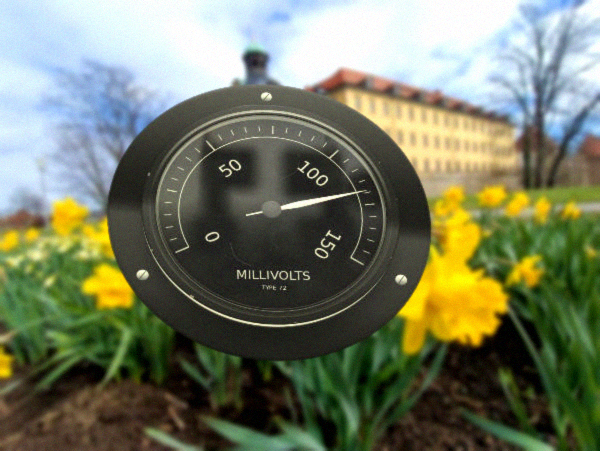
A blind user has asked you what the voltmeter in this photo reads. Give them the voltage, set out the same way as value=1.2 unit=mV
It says value=120 unit=mV
